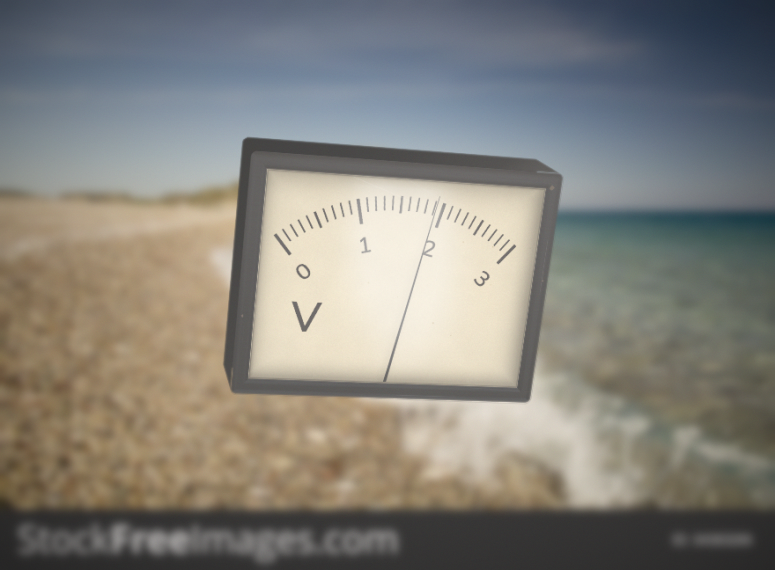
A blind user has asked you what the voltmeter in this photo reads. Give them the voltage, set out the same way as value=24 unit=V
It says value=1.9 unit=V
